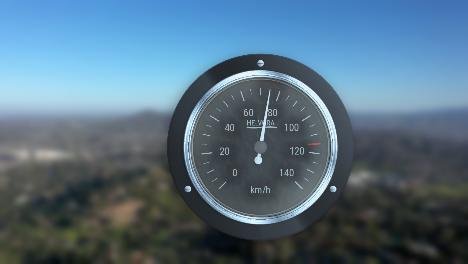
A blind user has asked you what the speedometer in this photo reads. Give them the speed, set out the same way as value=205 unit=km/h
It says value=75 unit=km/h
